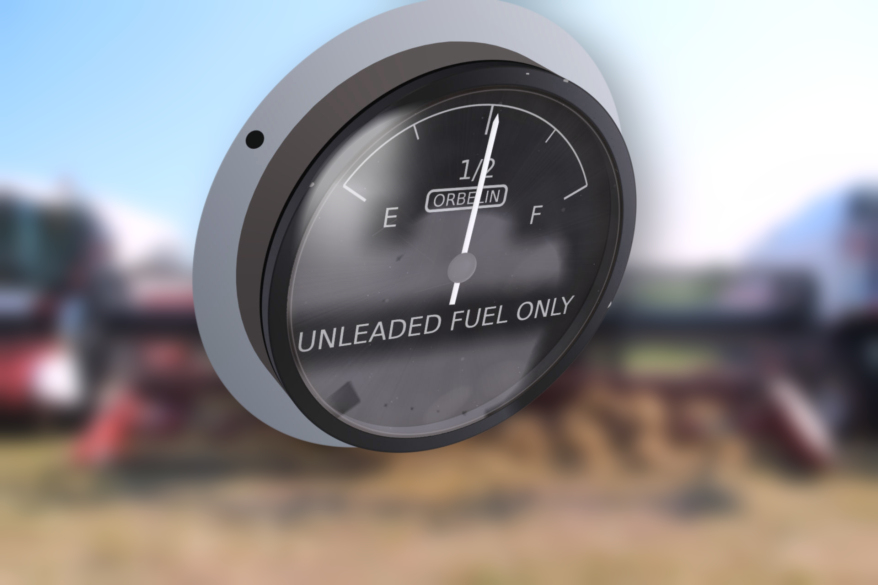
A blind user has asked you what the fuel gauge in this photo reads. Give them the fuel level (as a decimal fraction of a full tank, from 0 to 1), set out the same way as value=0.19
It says value=0.5
